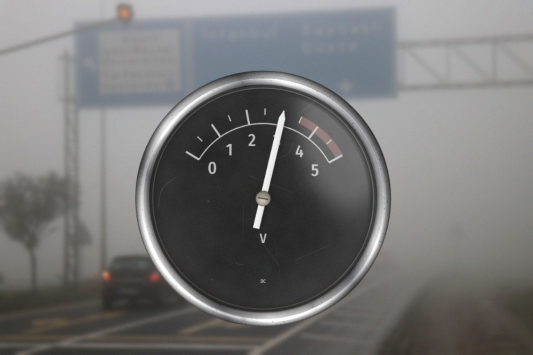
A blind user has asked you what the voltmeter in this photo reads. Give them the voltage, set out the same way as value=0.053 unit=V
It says value=3 unit=V
